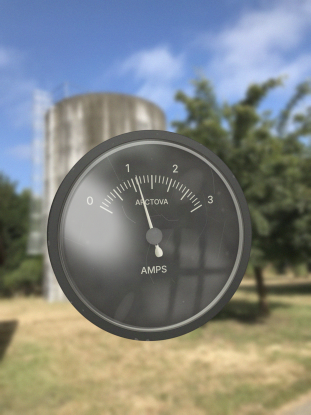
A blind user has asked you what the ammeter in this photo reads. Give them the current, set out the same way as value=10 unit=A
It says value=1.1 unit=A
